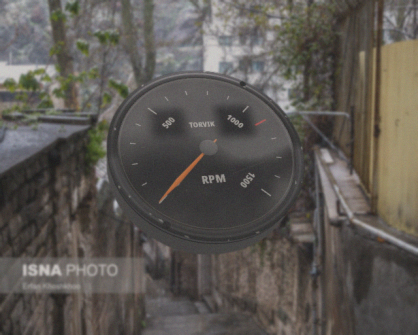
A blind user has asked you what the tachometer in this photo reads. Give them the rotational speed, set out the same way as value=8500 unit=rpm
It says value=0 unit=rpm
